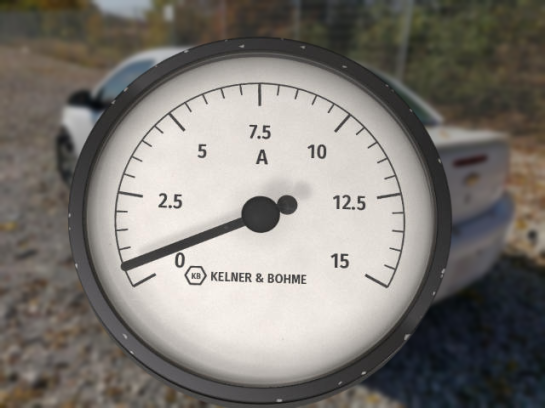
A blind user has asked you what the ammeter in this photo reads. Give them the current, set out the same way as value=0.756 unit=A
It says value=0.5 unit=A
